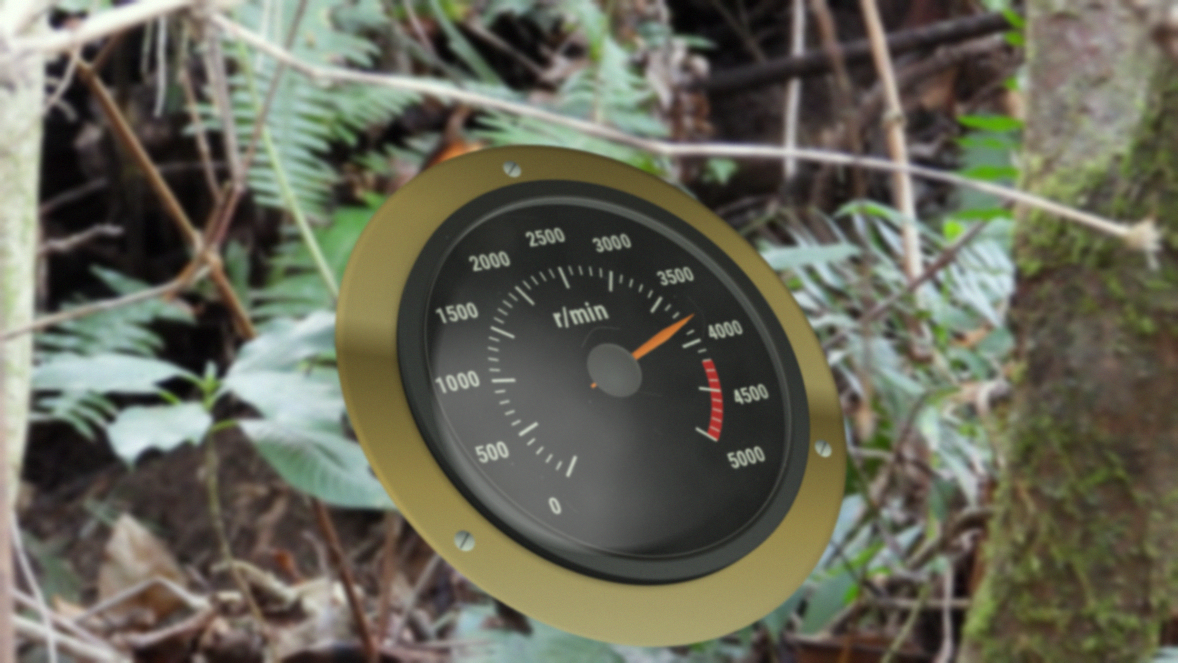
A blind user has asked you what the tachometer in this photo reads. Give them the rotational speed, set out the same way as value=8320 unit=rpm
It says value=3800 unit=rpm
